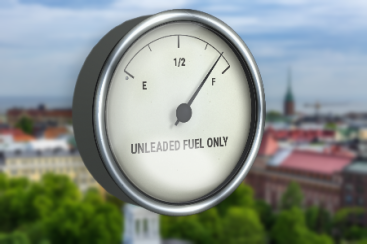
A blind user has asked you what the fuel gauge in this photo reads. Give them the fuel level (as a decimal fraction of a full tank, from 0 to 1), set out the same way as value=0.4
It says value=0.875
